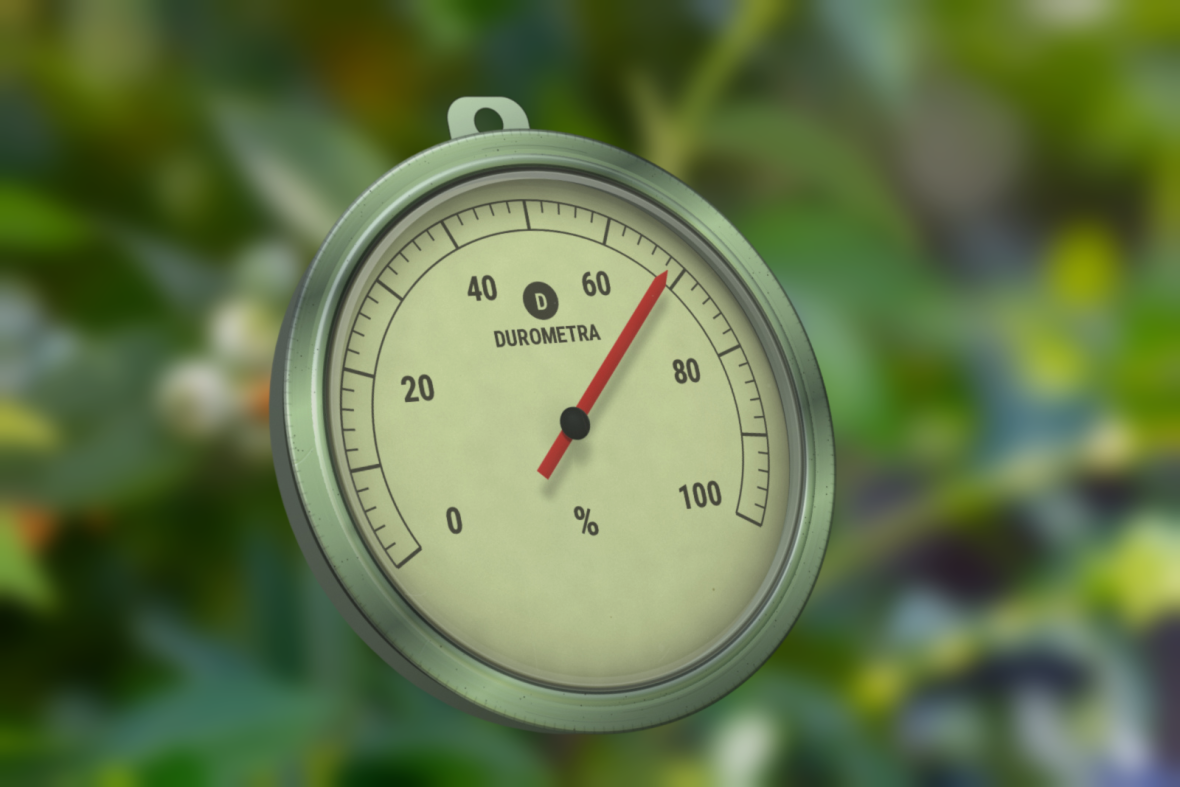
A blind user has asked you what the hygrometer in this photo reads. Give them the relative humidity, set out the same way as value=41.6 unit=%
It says value=68 unit=%
